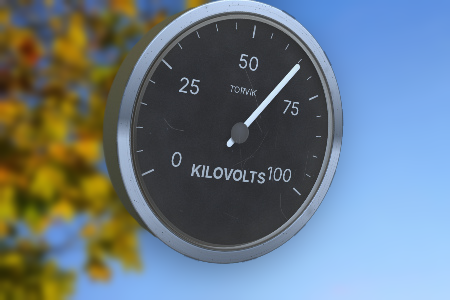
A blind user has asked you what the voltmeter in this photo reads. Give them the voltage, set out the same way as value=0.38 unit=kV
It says value=65 unit=kV
